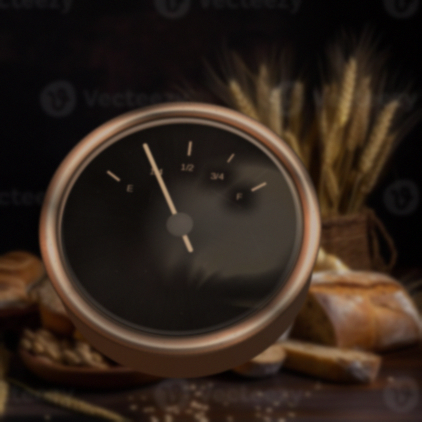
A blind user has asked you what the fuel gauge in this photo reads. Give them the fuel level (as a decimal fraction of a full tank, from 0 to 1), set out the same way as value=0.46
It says value=0.25
